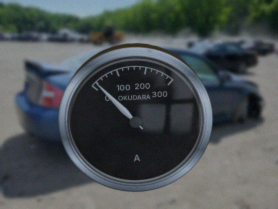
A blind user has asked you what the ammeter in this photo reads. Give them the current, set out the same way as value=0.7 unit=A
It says value=20 unit=A
